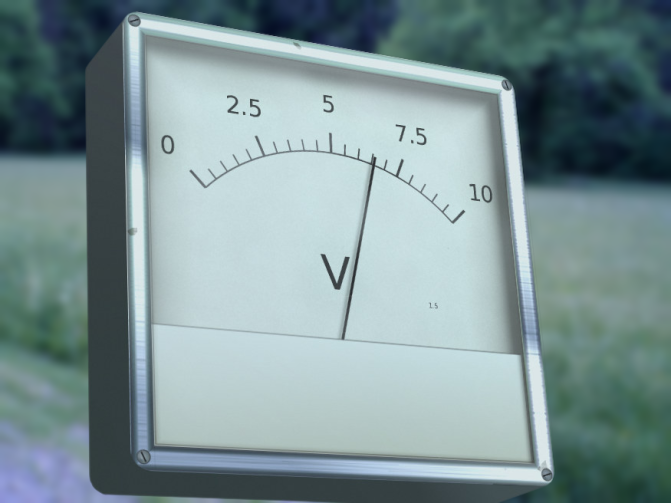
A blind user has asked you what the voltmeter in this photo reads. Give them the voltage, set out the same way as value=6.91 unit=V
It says value=6.5 unit=V
